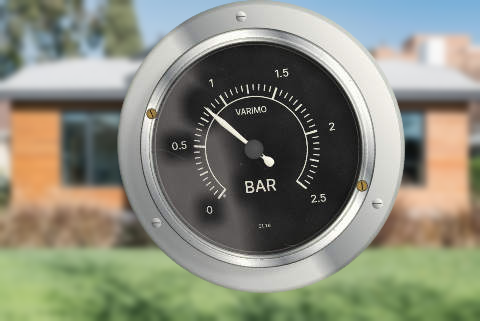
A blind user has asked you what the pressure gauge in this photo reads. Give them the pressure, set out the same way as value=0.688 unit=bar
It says value=0.85 unit=bar
